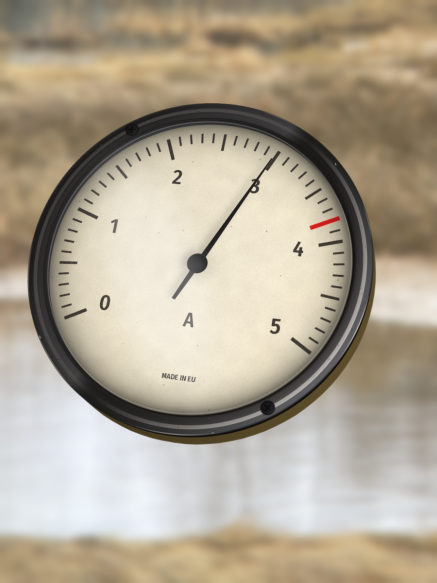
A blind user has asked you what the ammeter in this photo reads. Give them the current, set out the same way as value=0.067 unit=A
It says value=3 unit=A
